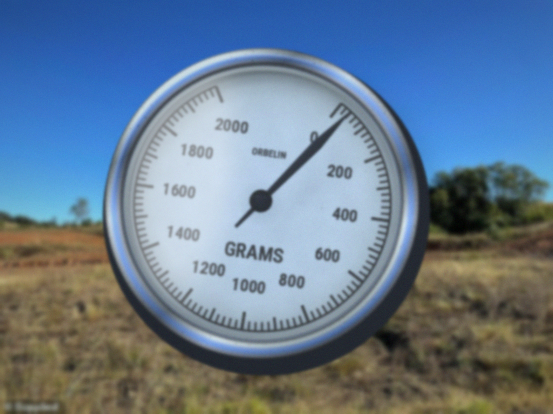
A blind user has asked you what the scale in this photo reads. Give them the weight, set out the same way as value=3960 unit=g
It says value=40 unit=g
